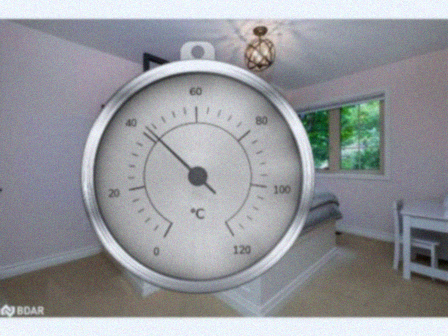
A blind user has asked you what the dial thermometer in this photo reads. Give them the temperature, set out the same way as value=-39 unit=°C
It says value=42 unit=°C
